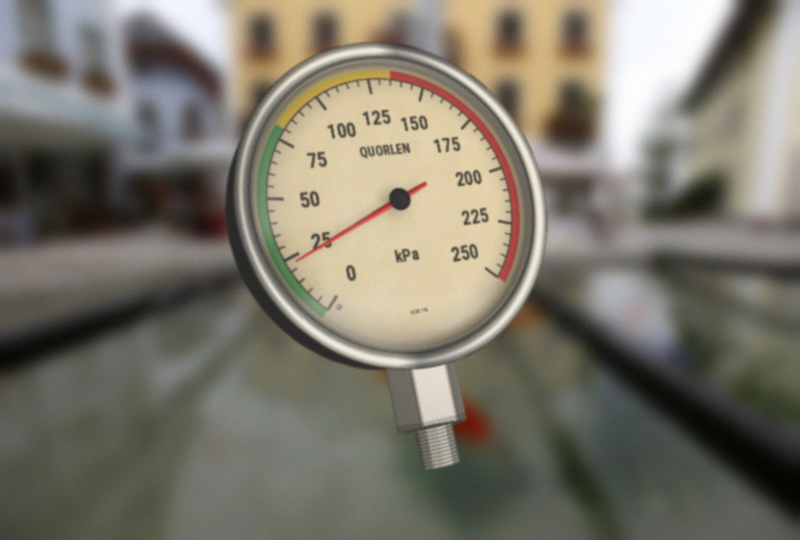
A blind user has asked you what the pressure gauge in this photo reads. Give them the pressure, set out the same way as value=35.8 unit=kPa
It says value=22.5 unit=kPa
